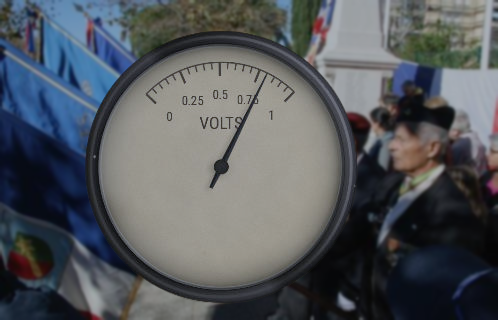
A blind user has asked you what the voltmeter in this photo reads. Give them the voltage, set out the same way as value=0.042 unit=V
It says value=0.8 unit=V
